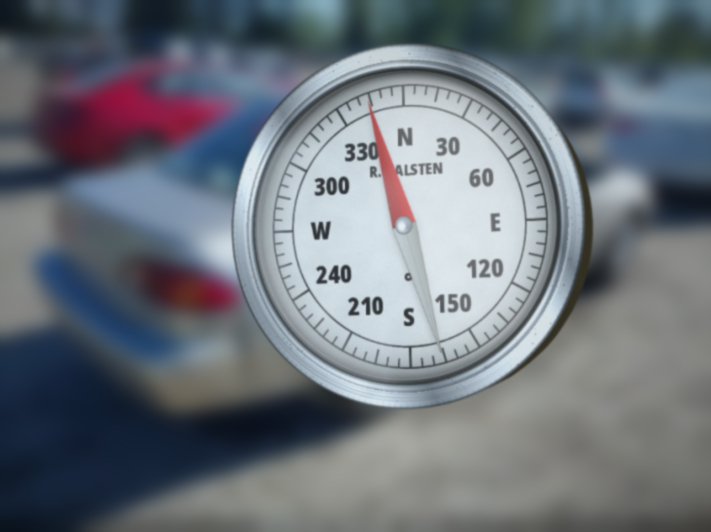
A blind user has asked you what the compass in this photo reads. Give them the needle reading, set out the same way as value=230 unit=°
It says value=345 unit=°
